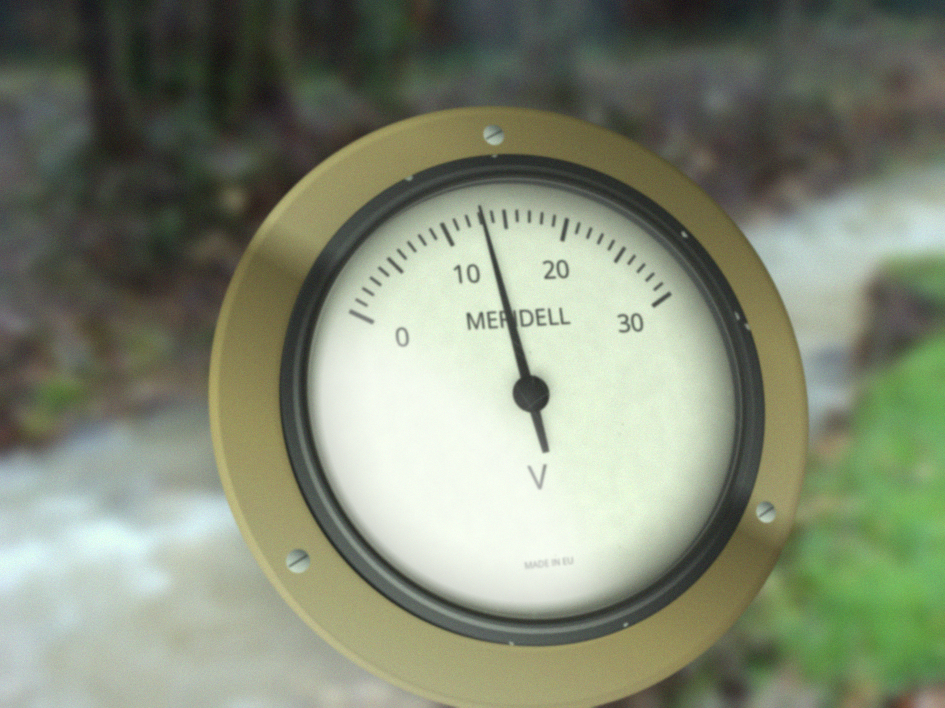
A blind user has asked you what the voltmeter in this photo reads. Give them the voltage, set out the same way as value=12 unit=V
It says value=13 unit=V
